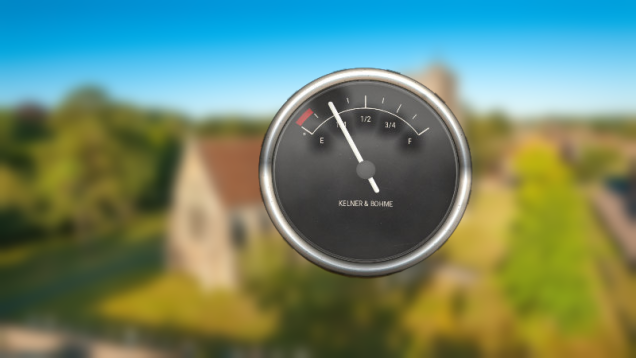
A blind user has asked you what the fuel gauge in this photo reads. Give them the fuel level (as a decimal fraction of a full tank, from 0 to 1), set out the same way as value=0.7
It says value=0.25
